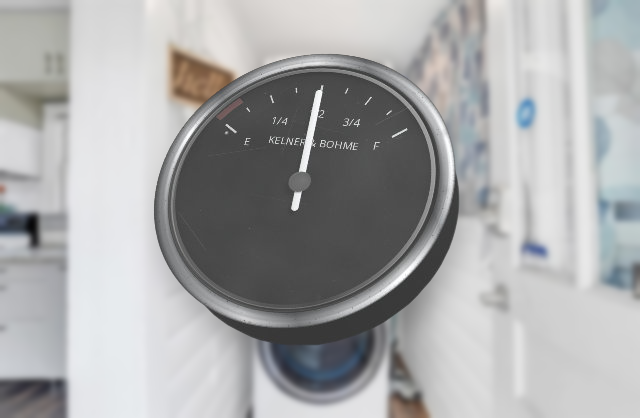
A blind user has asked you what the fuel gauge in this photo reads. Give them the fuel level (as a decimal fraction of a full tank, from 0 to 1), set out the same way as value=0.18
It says value=0.5
